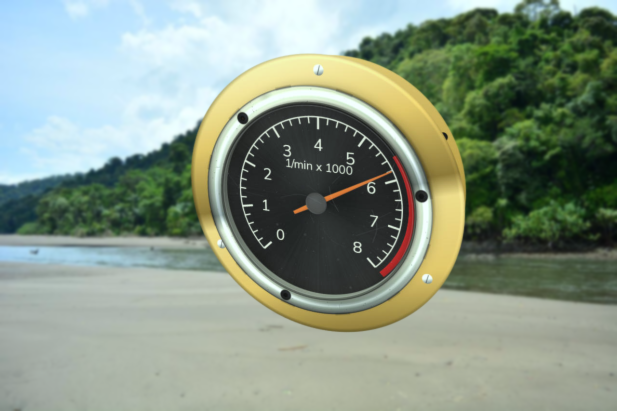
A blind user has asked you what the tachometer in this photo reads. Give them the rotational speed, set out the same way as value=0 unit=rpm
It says value=5800 unit=rpm
